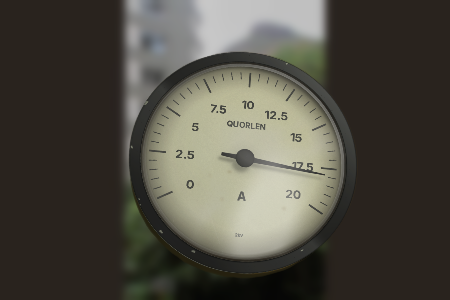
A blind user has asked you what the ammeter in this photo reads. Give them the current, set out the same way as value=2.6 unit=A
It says value=18 unit=A
